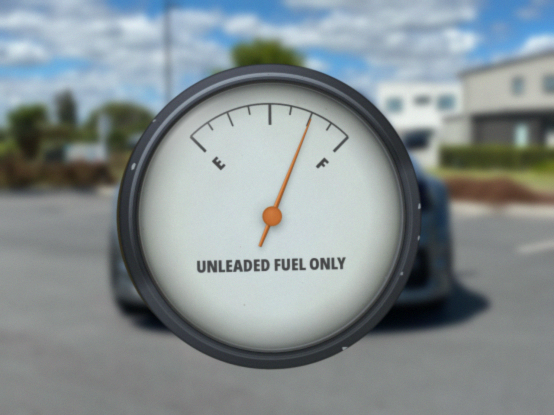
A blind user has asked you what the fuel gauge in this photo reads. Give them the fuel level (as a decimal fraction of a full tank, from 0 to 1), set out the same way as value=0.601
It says value=0.75
